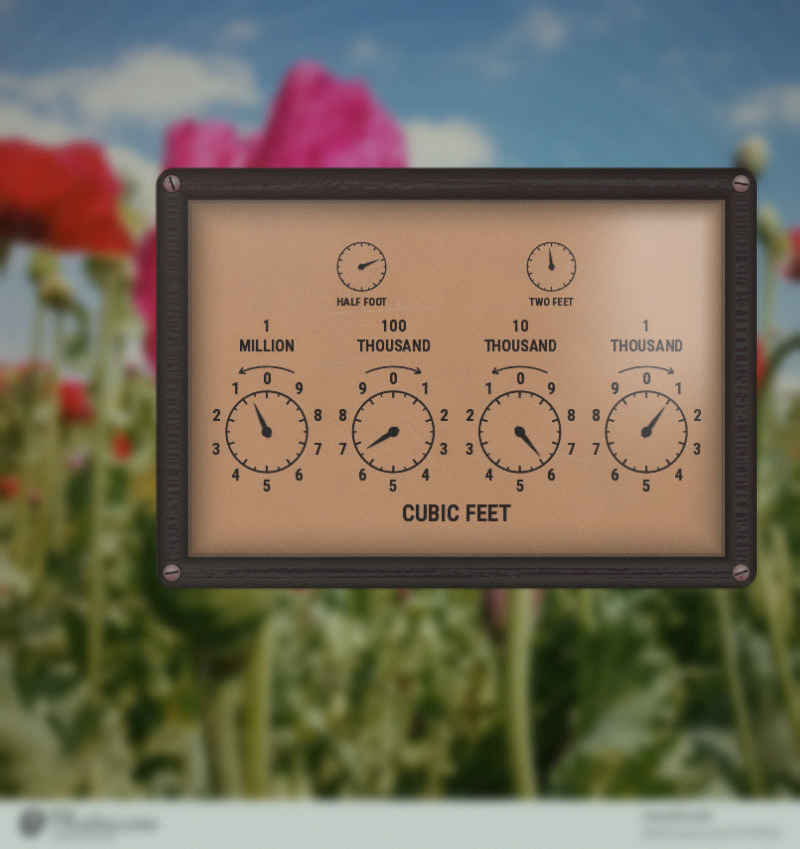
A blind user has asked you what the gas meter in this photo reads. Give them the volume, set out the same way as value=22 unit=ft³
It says value=66100 unit=ft³
